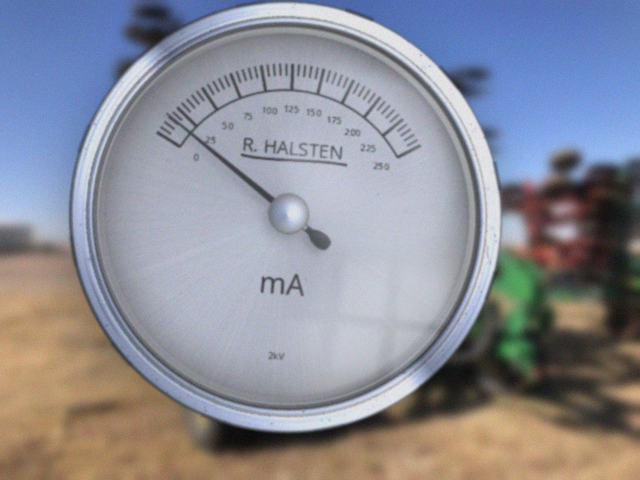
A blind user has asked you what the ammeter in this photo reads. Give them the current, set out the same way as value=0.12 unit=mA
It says value=15 unit=mA
